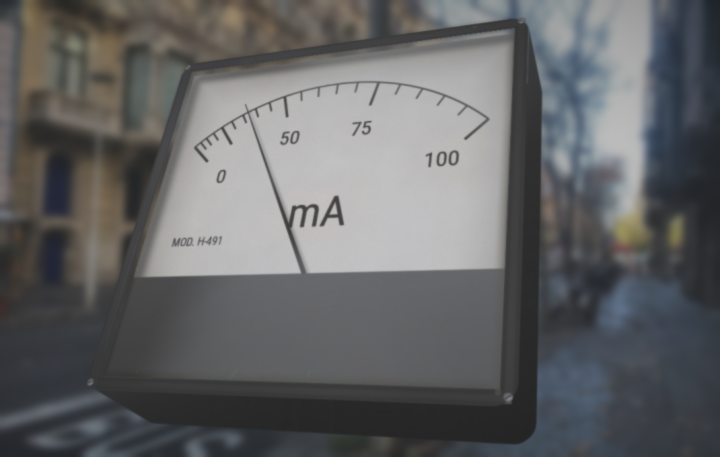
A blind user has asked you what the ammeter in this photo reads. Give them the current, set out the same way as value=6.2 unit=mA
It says value=37.5 unit=mA
